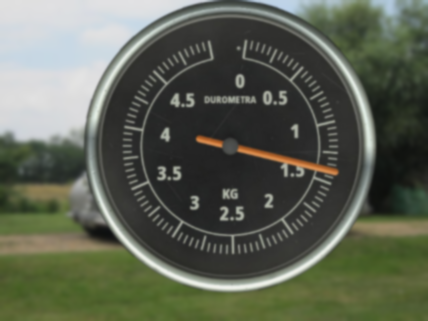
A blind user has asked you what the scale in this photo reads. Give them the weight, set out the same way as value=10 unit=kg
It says value=1.4 unit=kg
